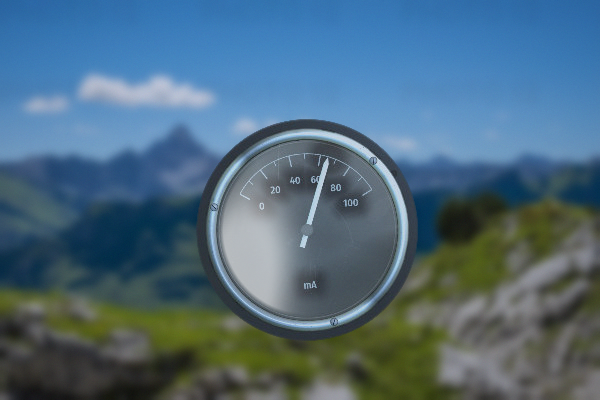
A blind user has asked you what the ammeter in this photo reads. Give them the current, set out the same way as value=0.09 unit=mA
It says value=65 unit=mA
